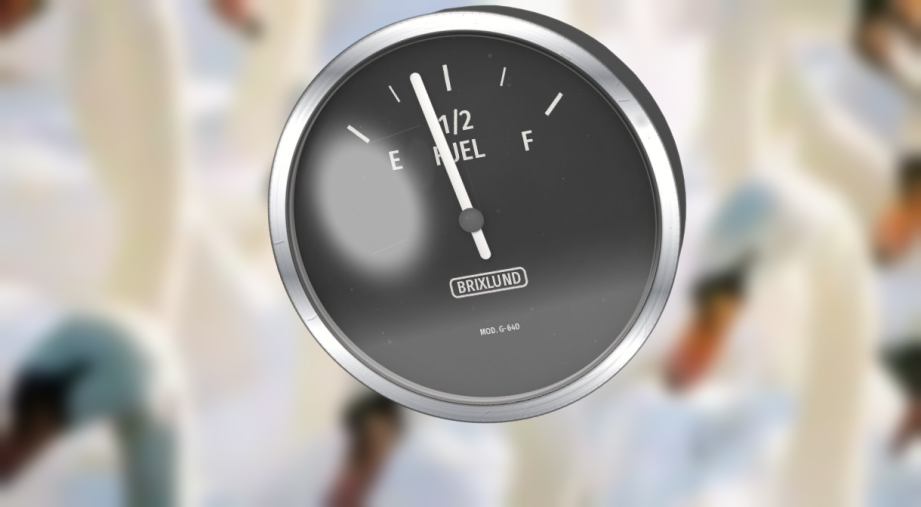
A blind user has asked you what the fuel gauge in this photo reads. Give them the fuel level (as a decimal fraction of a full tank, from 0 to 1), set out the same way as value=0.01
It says value=0.375
